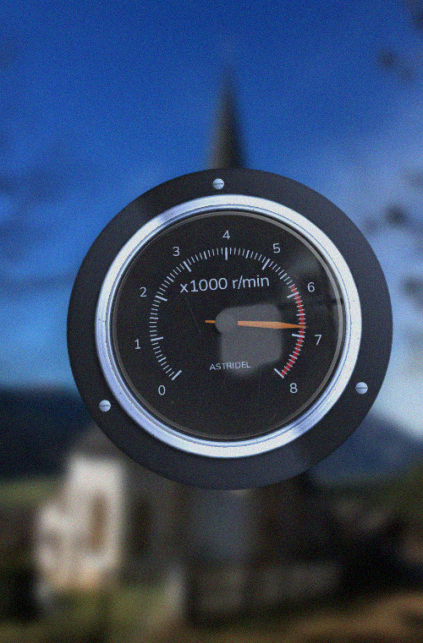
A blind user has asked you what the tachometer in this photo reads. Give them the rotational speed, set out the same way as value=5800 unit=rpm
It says value=6800 unit=rpm
